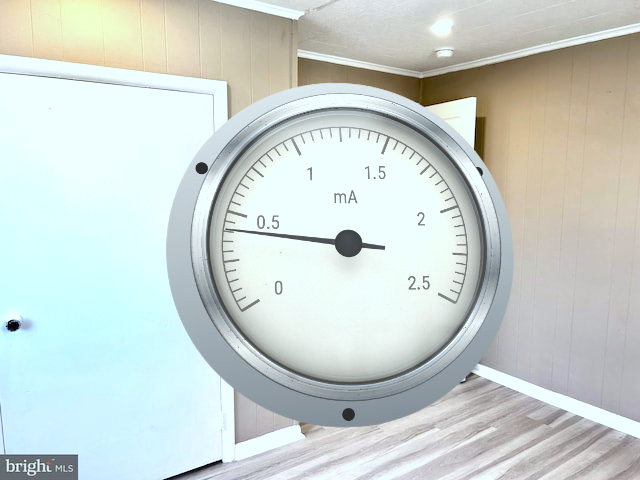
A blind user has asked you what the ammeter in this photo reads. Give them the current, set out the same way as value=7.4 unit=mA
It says value=0.4 unit=mA
